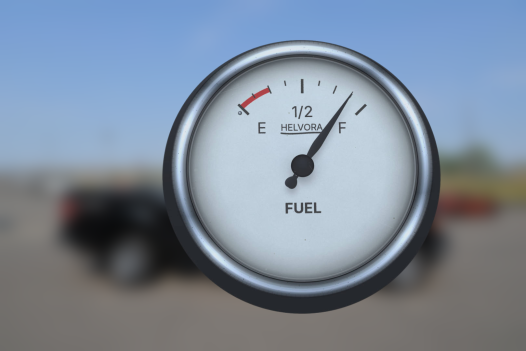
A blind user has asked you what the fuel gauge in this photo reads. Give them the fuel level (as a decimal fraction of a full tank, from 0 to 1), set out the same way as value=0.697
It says value=0.875
